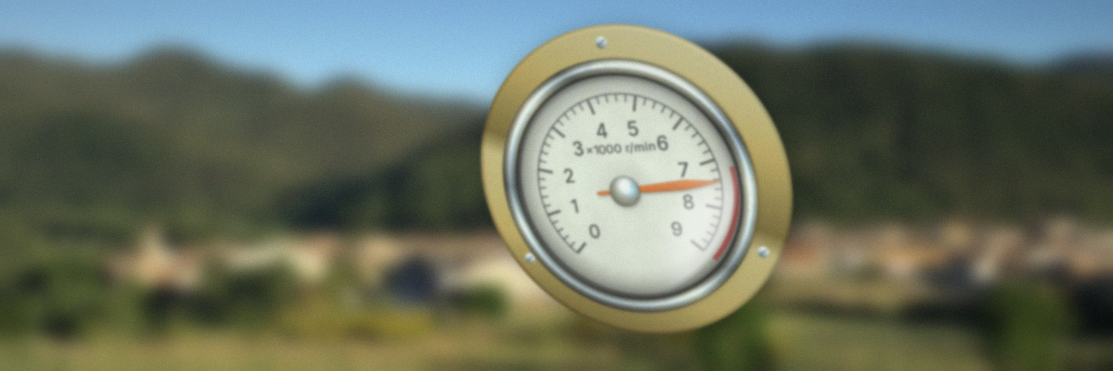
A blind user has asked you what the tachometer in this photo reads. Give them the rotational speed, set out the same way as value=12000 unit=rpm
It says value=7400 unit=rpm
